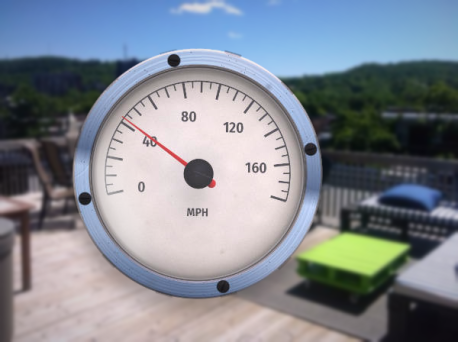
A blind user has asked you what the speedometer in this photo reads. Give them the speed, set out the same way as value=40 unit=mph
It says value=42.5 unit=mph
